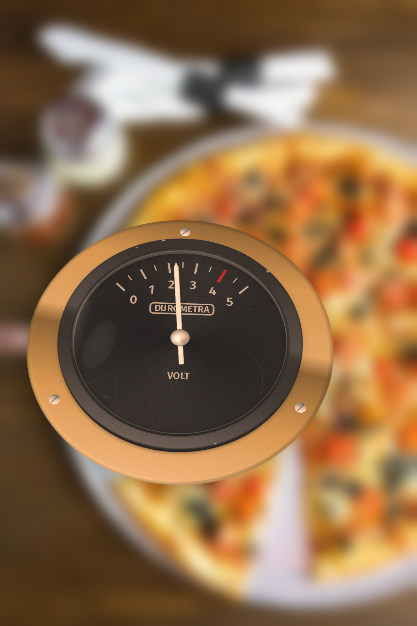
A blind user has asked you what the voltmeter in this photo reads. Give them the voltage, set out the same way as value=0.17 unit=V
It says value=2.25 unit=V
